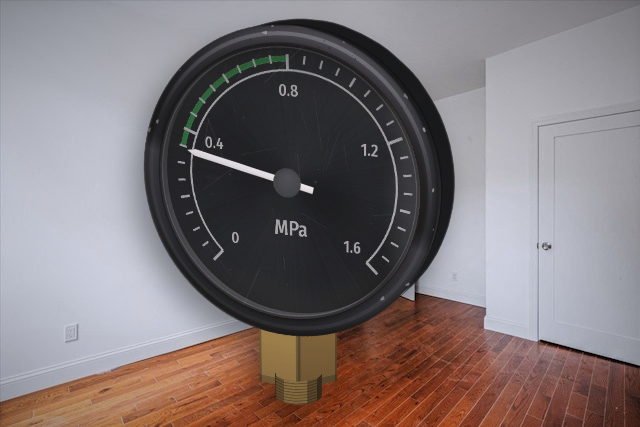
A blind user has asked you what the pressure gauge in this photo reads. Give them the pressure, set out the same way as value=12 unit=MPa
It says value=0.35 unit=MPa
